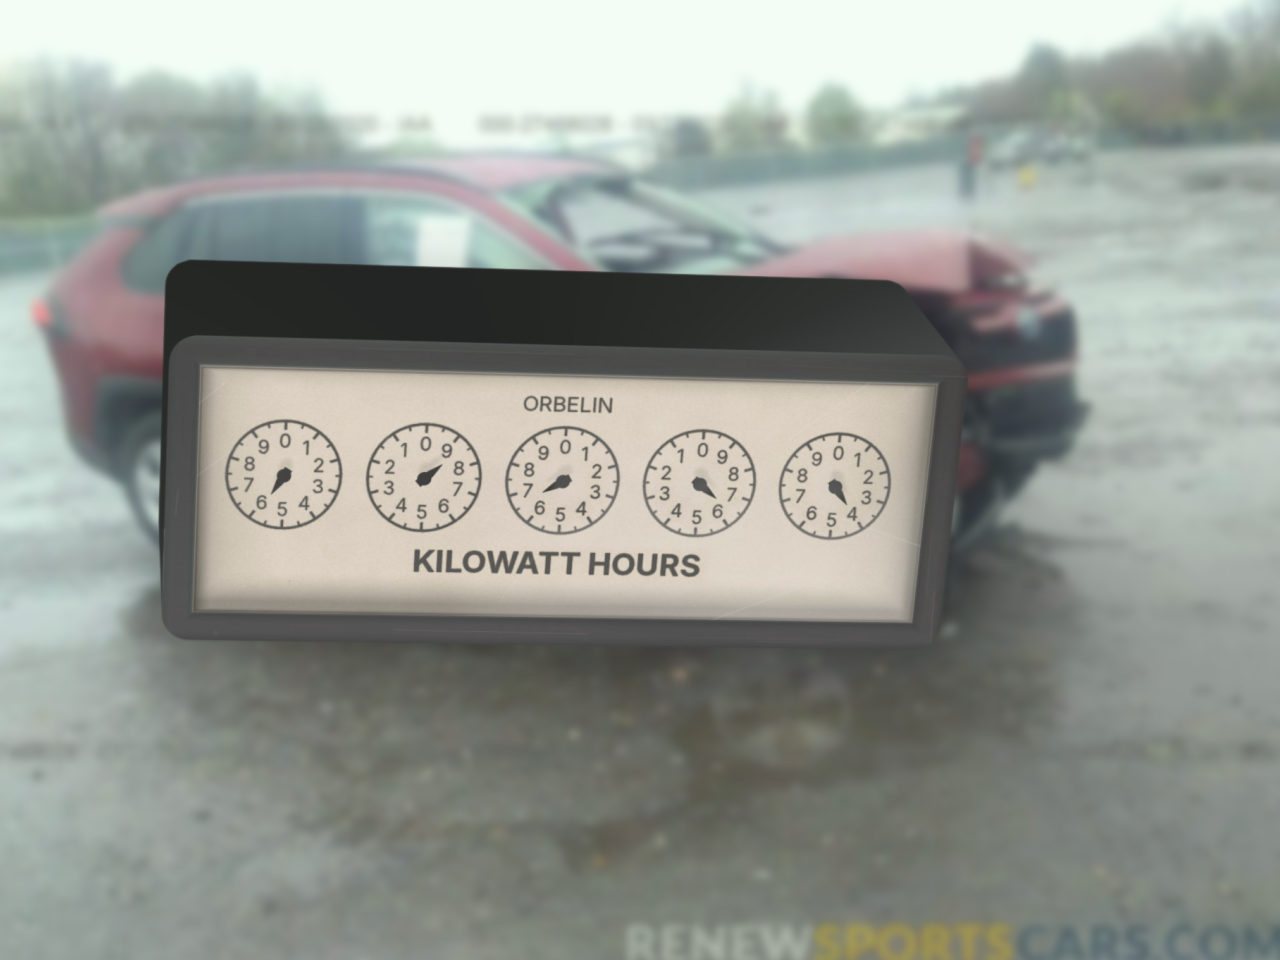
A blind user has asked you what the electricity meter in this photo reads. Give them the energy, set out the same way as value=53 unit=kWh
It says value=58664 unit=kWh
